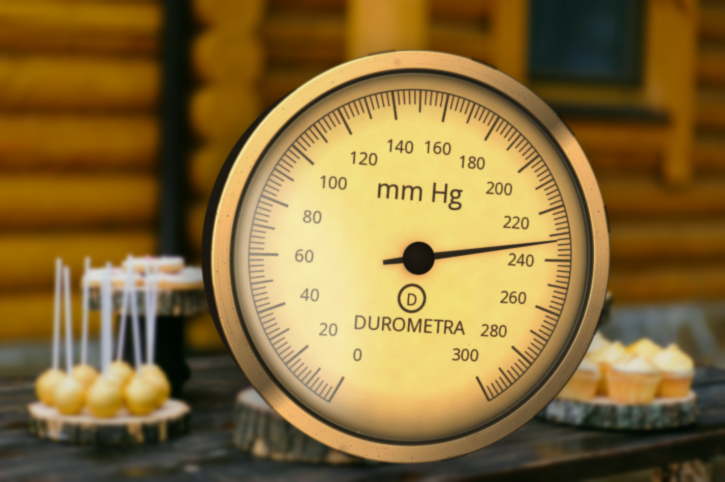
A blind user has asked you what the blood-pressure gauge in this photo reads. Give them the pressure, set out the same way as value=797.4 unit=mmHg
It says value=232 unit=mmHg
